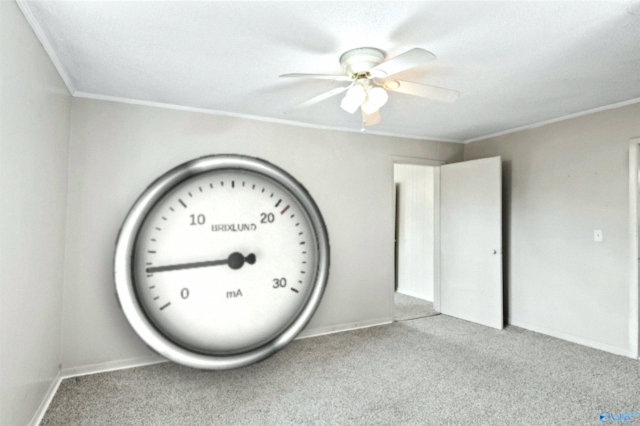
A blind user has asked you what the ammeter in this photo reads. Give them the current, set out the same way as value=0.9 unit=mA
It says value=3.5 unit=mA
